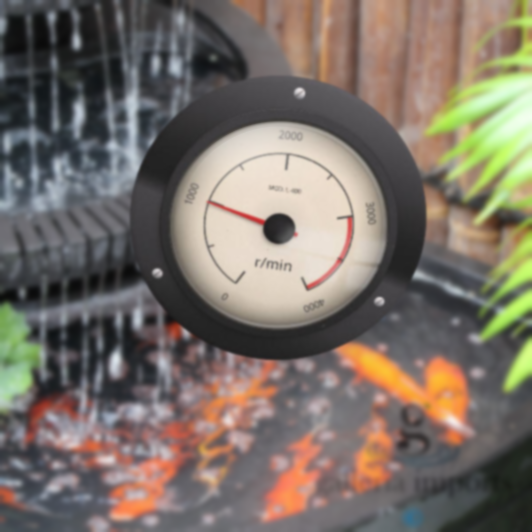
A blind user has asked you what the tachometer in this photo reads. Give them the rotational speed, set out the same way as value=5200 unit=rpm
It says value=1000 unit=rpm
